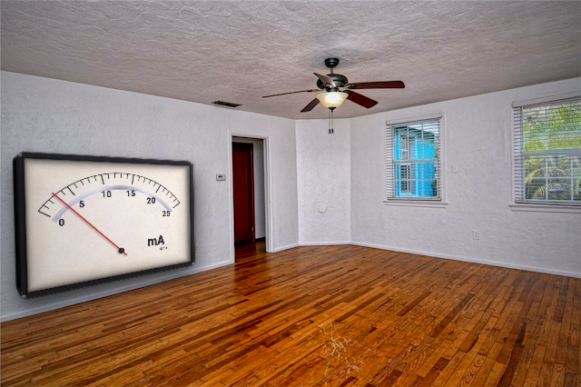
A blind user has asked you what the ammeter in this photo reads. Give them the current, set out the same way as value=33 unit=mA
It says value=3 unit=mA
